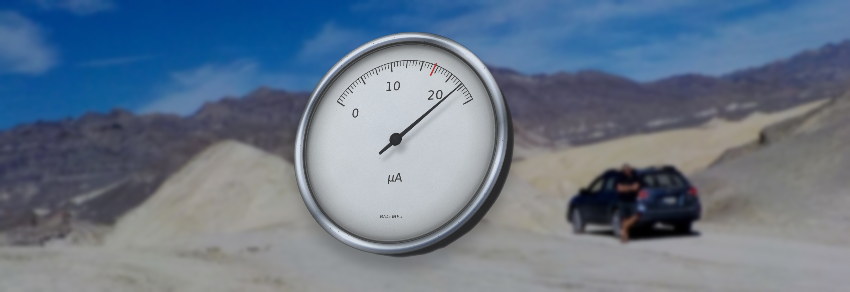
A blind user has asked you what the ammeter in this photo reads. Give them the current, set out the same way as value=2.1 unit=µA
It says value=22.5 unit=µA
